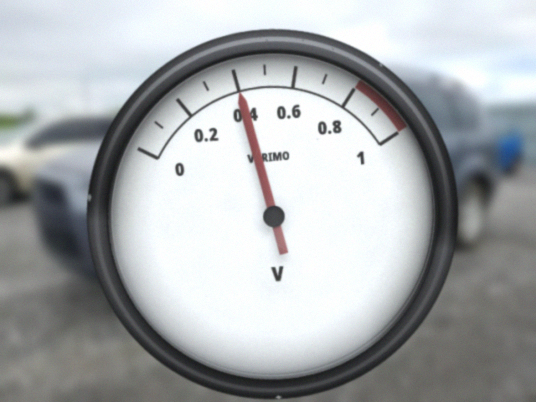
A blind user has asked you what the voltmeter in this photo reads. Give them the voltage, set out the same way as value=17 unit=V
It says value=0.4 unit=V
